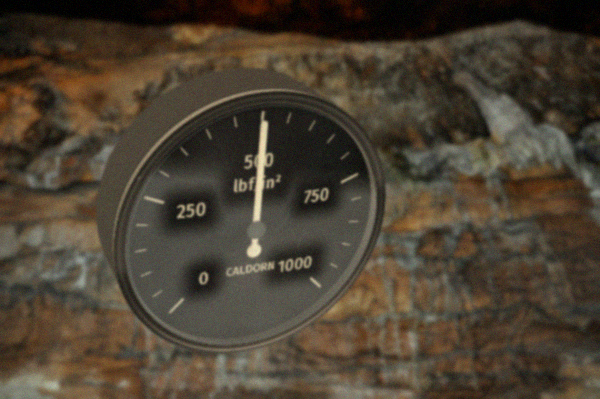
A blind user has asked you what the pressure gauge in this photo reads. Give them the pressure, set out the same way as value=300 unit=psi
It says value=500 unit=psi
